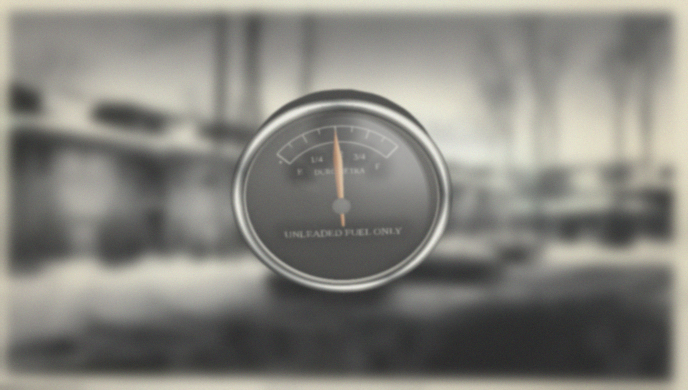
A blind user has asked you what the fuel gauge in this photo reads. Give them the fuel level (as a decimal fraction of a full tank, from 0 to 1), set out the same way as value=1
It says value=0.5
